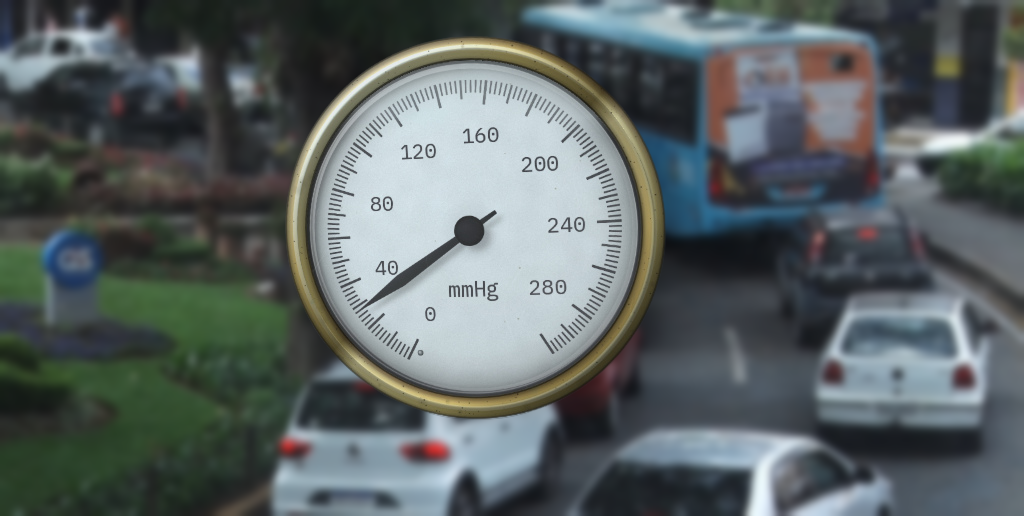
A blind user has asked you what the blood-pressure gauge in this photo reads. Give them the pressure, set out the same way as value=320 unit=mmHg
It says value=28 unit=mmHg
